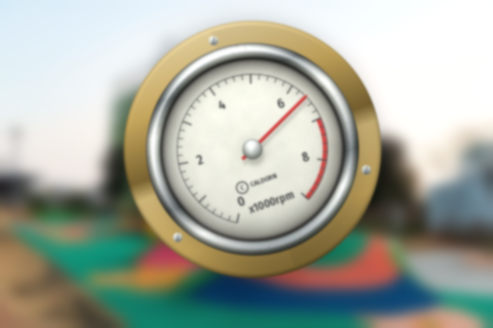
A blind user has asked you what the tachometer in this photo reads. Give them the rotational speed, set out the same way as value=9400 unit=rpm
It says value=6400 unit=rpm
